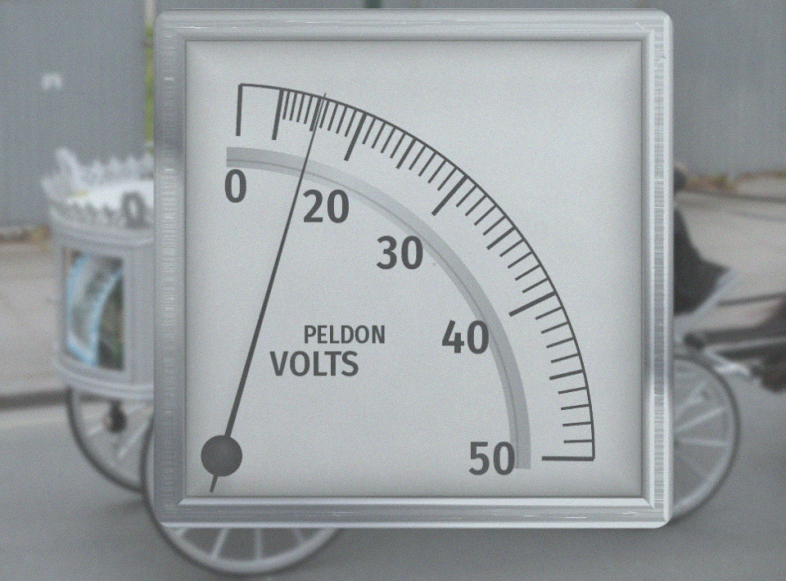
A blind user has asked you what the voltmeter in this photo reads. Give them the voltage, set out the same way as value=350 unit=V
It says value=15.5 unit=V
